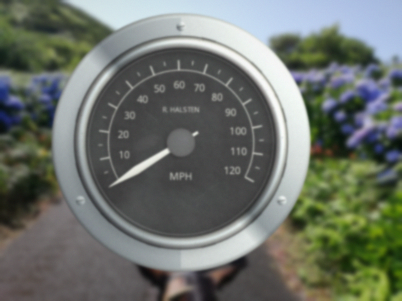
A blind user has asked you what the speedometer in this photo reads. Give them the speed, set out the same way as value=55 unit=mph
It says value=0 unit=mph
